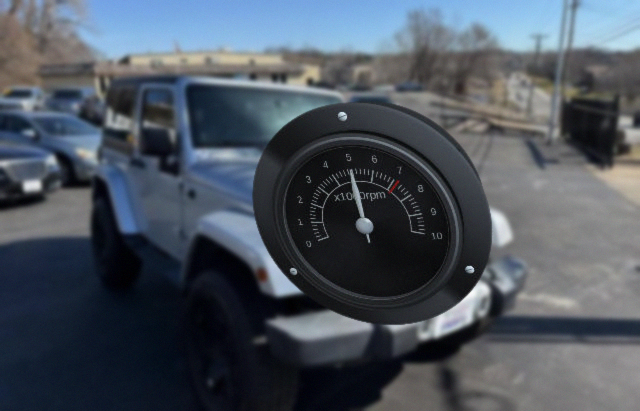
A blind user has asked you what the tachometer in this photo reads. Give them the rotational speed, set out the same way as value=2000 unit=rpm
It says value=5000 unit=rpm
